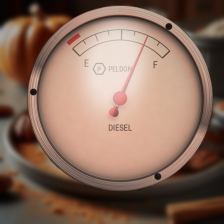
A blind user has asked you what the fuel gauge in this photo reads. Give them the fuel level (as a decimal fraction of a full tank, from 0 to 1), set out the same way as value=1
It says value=0.75
